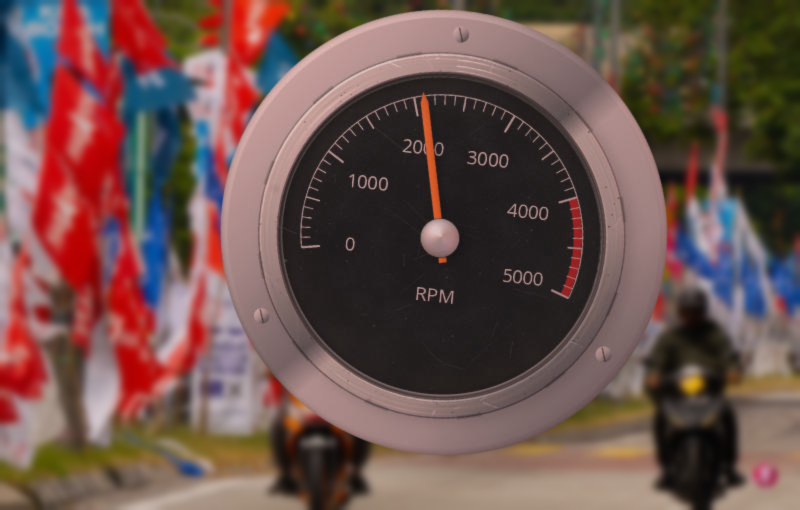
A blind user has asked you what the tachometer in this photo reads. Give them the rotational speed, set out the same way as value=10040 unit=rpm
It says value=2100 unit=rpm
